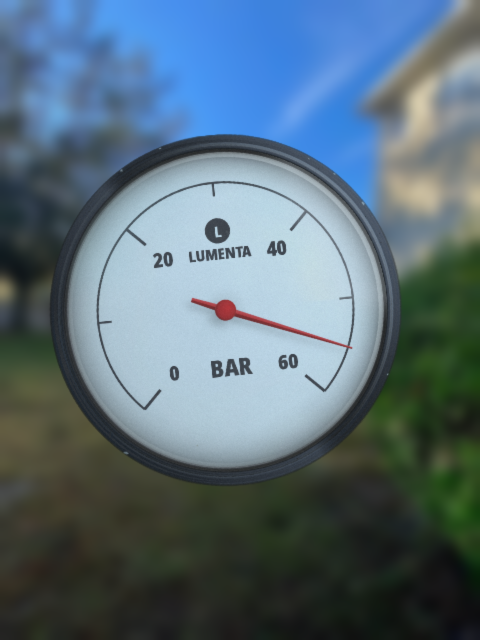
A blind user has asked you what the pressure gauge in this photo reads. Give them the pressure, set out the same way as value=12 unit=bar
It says value=55 unit=bar
